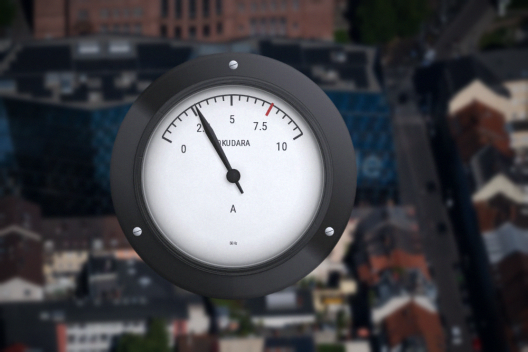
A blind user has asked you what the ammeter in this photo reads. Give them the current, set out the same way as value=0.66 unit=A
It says value=2.75 unit=A
